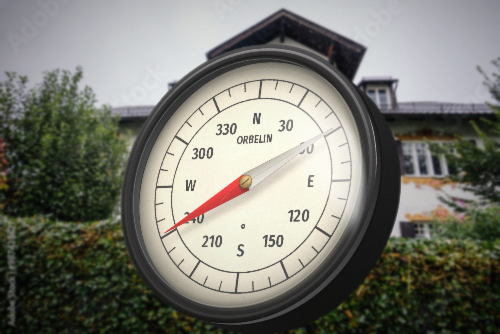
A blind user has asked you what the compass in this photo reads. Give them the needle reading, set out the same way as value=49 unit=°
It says value=240 unit=°
